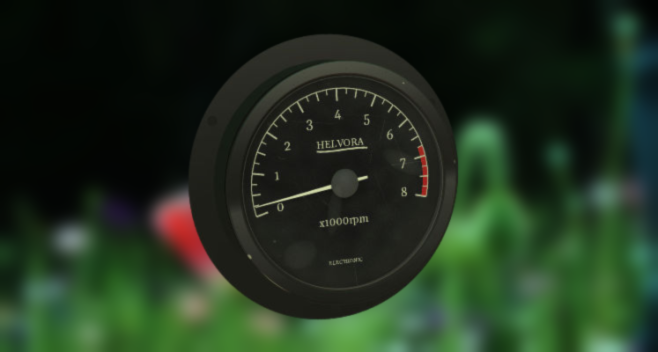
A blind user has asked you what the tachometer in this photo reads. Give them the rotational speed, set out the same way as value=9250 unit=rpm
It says value=250 unit=rpm
